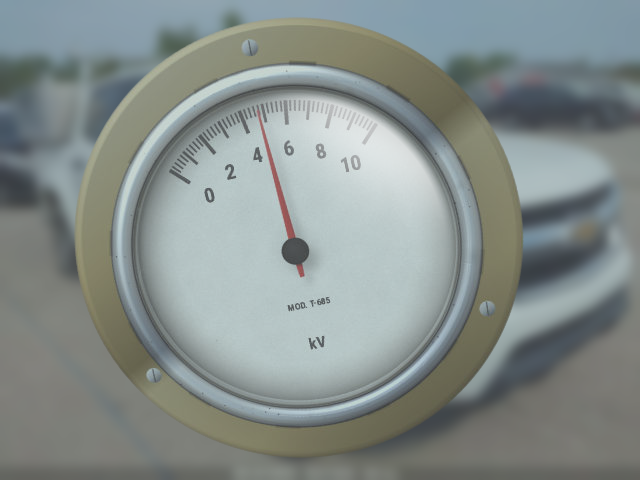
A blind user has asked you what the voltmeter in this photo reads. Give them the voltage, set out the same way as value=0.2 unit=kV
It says value=4.8 unit=kV
